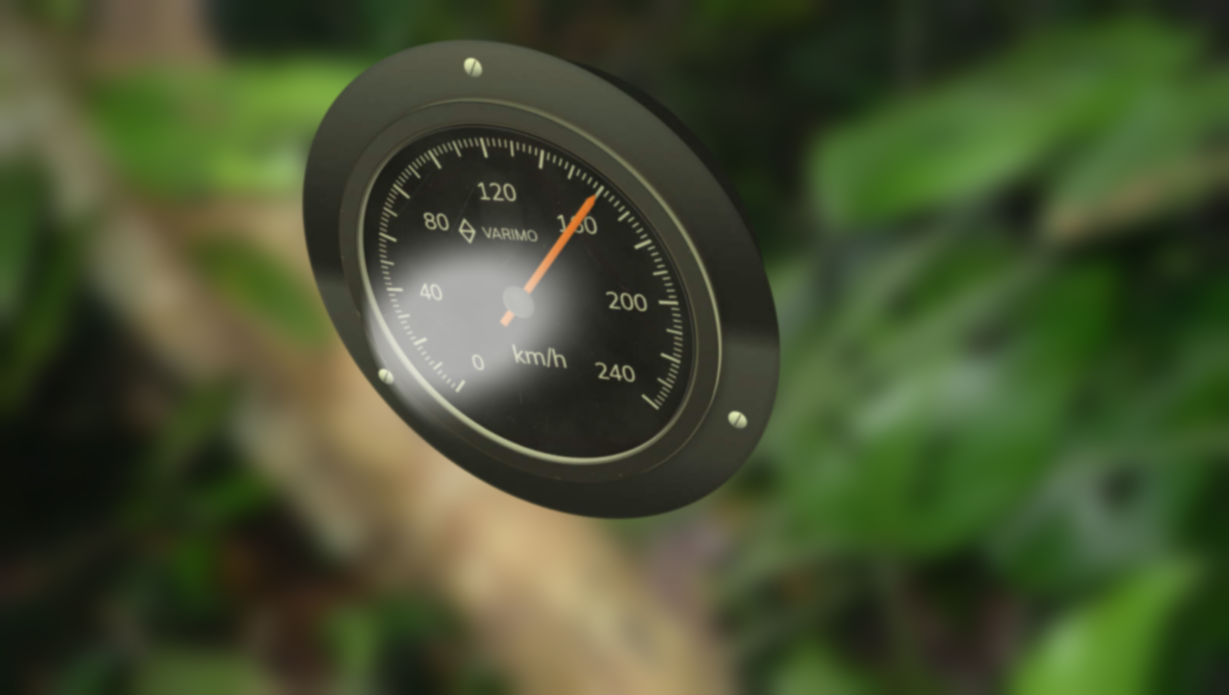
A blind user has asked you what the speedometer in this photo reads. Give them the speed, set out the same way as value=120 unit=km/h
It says value=160 unit=km/h
